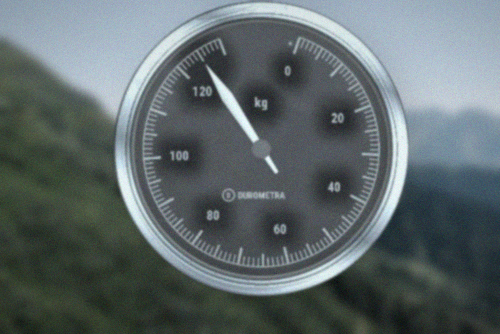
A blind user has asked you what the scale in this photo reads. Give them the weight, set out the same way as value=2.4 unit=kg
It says value=125 unit=kg
